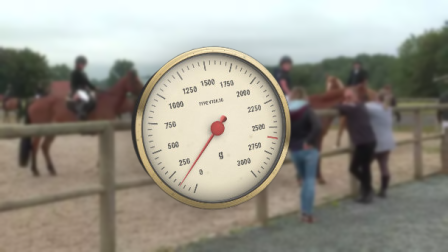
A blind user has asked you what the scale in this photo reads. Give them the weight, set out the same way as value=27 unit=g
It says value=150 unit=g
